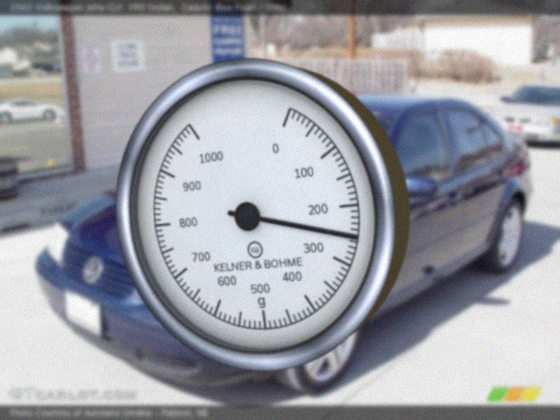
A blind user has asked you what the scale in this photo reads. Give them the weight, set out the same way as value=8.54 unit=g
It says value=250 unit=g
